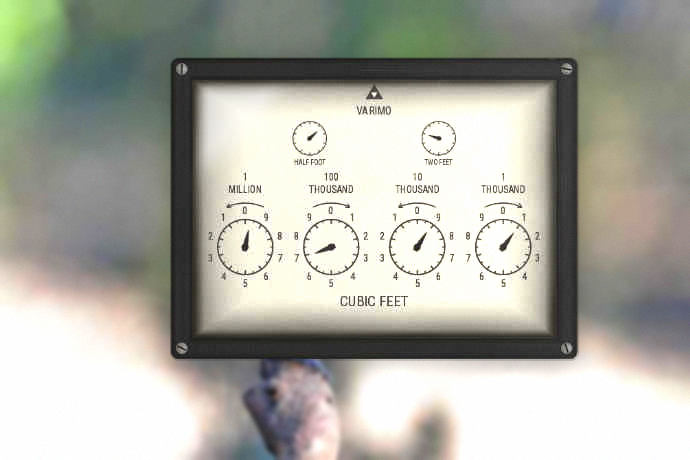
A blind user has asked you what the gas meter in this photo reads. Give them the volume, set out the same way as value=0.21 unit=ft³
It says value=969100 unit=ft³
